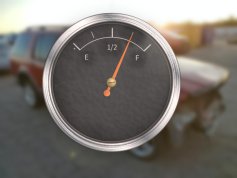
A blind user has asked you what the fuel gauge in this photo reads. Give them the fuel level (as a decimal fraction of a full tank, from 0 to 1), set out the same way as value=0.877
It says value=0.75
